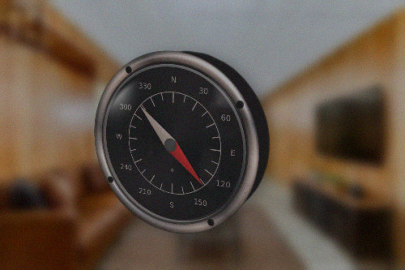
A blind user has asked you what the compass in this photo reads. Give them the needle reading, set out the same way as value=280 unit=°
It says value=135 unit=°
